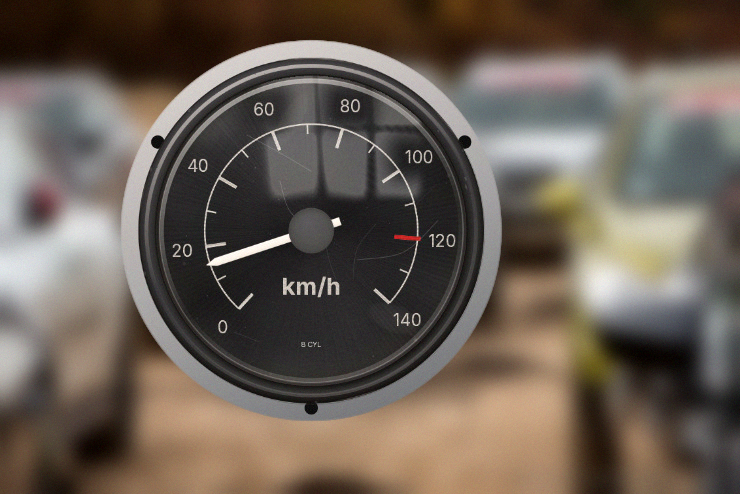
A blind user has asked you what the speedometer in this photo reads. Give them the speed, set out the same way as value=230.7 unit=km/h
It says value=15 unit=km/h
